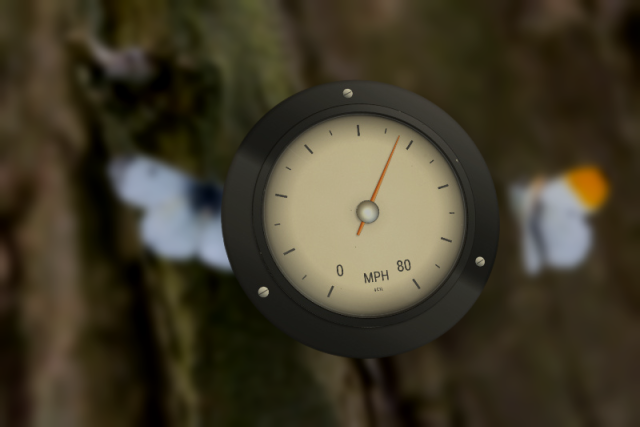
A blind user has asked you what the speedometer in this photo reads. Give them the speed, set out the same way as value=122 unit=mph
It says value=47.5 unit=mph
